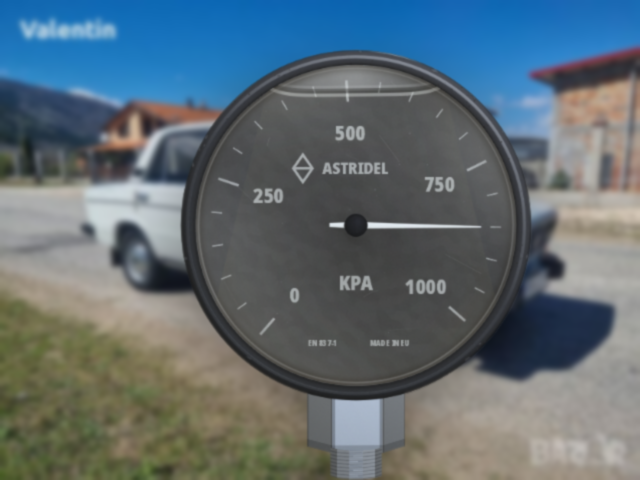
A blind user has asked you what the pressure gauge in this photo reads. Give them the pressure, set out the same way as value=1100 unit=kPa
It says value=850 unit=kPa
